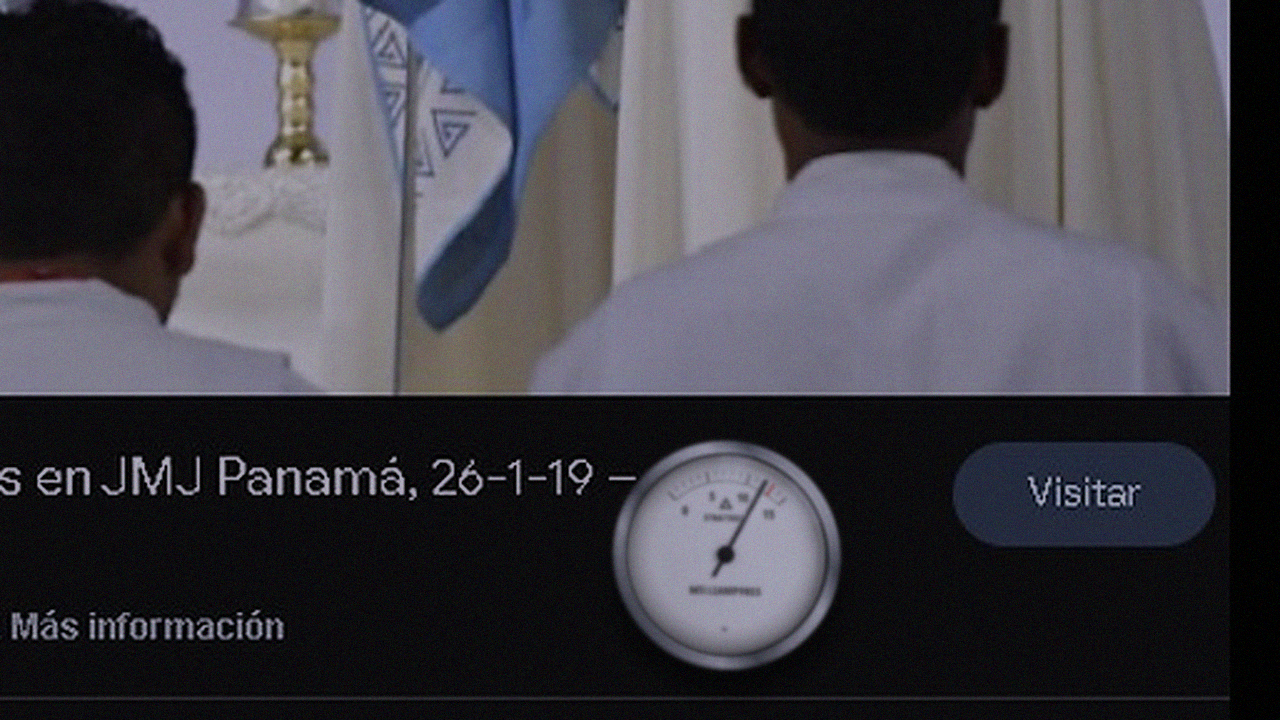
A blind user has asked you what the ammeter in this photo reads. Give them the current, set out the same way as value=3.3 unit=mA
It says value=12 unit=mA
